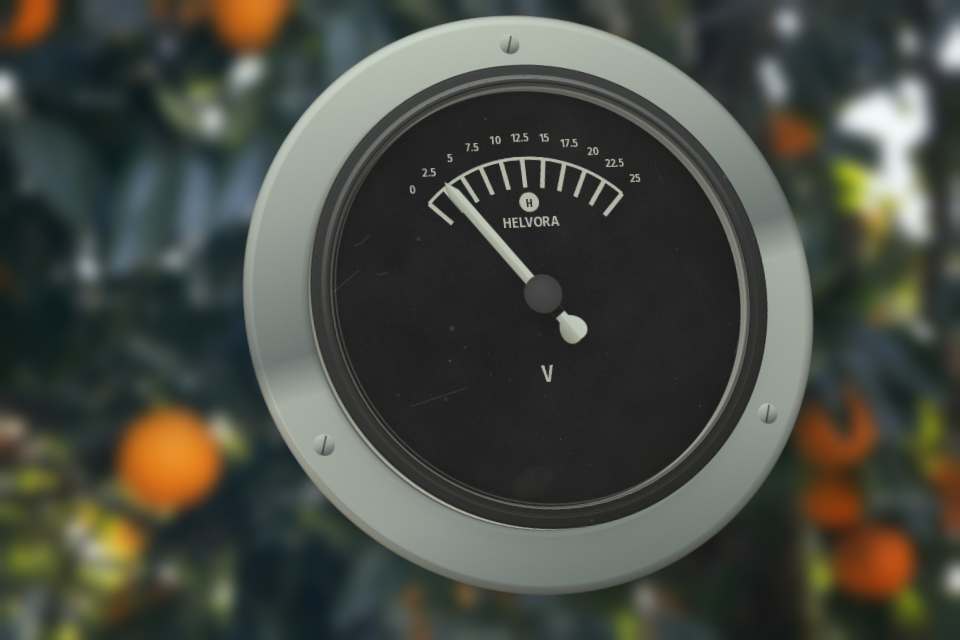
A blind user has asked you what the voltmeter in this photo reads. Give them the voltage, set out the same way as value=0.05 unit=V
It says value=2.5 unit=V
